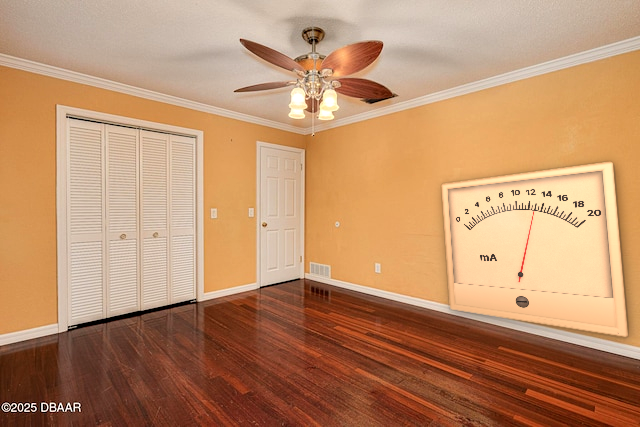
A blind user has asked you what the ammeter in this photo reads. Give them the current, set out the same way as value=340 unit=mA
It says value=13 unit=mA
